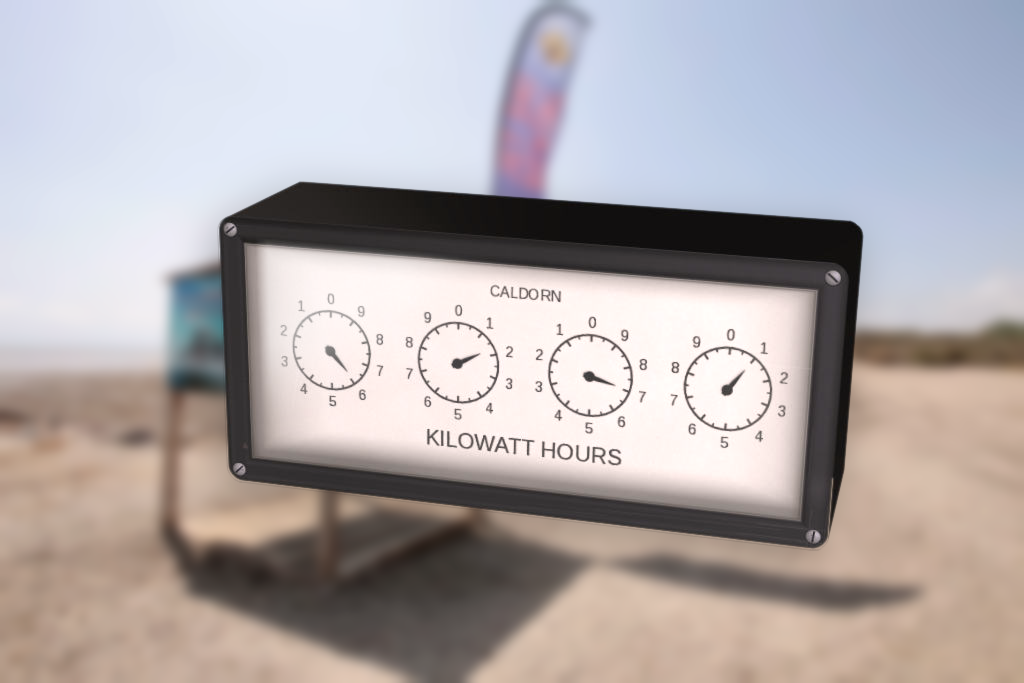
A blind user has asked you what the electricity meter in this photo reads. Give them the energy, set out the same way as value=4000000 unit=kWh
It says value=6171 unit=kWh
